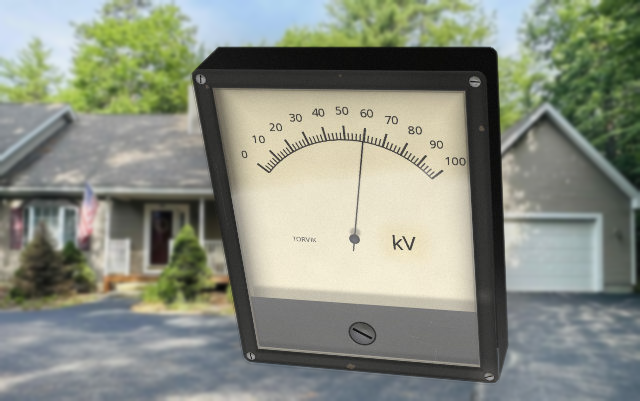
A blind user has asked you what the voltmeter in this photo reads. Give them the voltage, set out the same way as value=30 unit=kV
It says value=60 unit=kV
